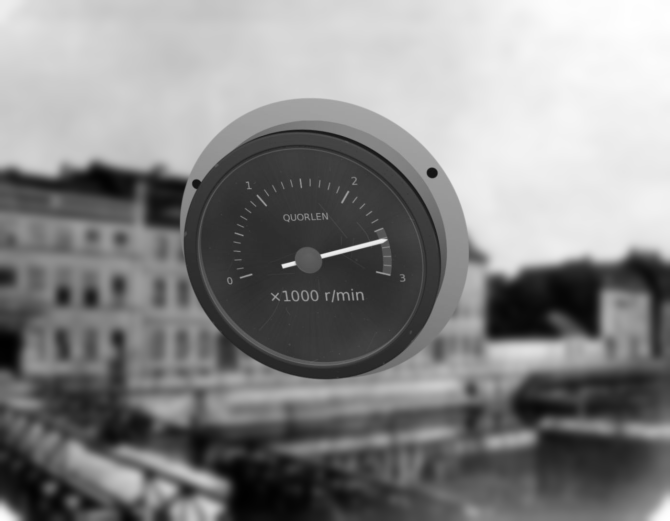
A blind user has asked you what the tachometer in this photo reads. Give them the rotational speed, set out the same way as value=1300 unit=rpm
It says value=2600 unit=rpm
